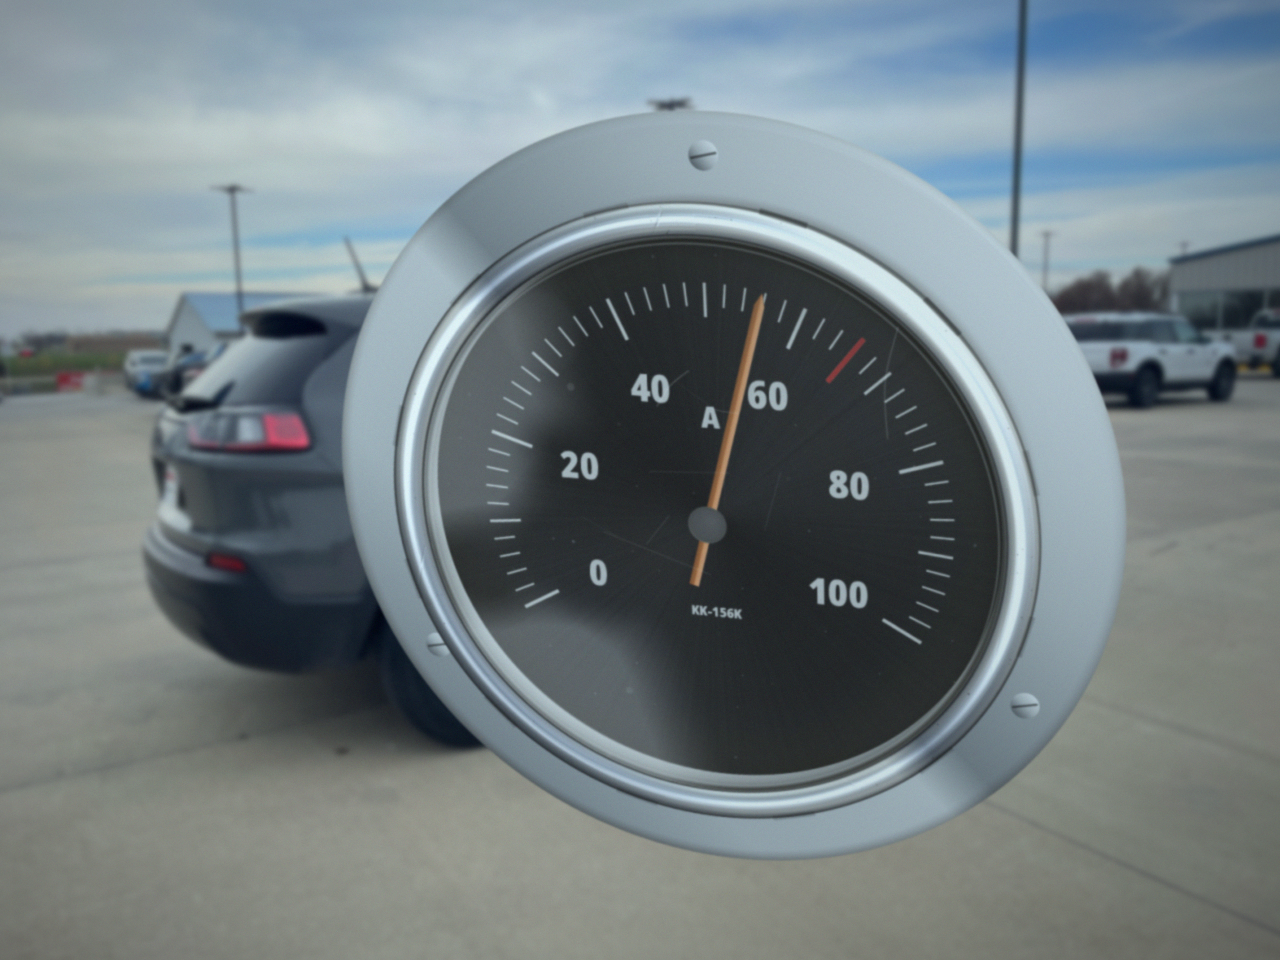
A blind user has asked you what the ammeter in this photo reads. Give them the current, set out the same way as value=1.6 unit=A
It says value=56 unit=A
